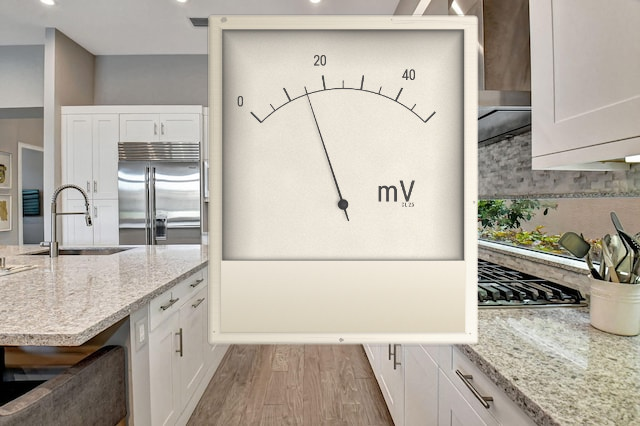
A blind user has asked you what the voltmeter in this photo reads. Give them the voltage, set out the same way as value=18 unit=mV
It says value=15 unit=mV
